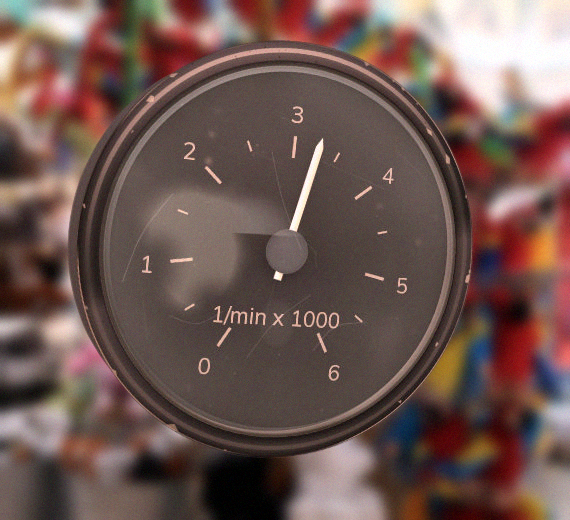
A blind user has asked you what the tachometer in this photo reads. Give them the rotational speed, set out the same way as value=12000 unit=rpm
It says value=3250 unit=rpm
